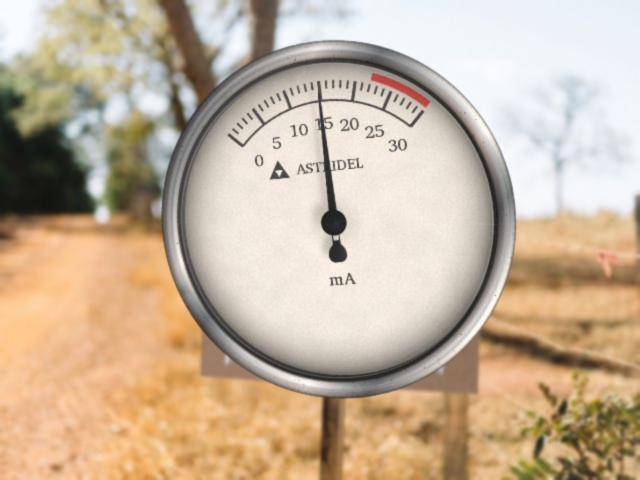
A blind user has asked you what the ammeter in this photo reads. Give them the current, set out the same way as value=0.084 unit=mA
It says value=15 unit=mA
